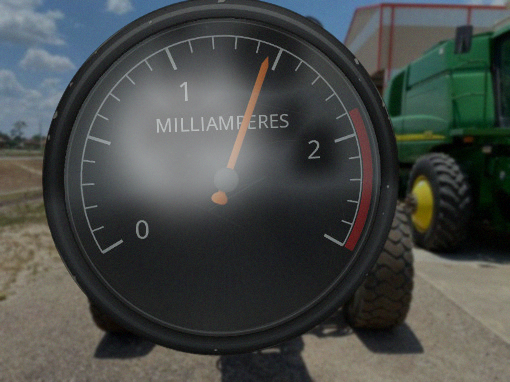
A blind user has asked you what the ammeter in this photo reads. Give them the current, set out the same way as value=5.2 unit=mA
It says value=1.45 unit=mA
